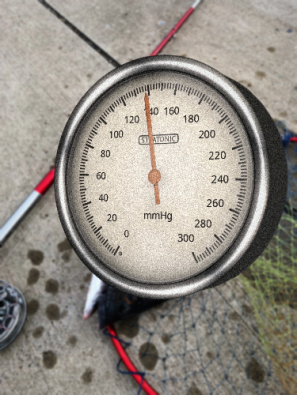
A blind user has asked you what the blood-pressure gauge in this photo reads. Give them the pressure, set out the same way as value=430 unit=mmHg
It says value=140 unit=mmHg
